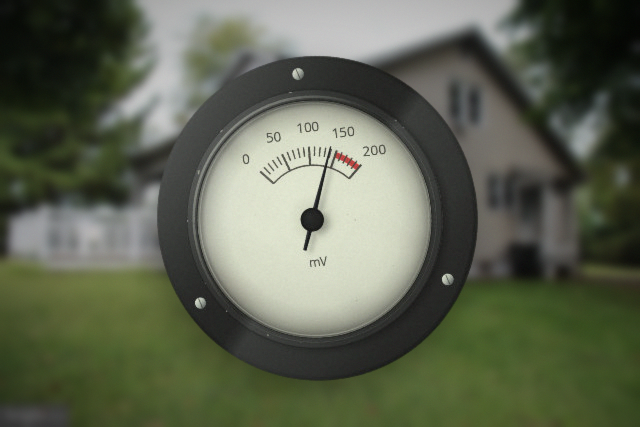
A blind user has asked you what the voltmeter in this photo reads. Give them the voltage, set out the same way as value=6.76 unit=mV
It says value=140 unit=mV
